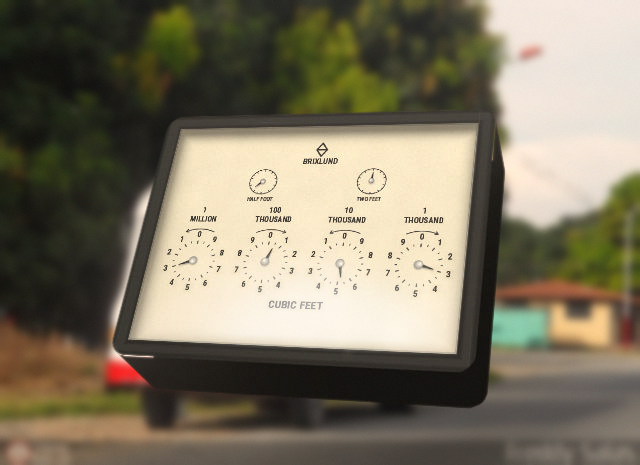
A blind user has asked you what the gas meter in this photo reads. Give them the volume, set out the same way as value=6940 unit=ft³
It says value=305300 unit=ft³
